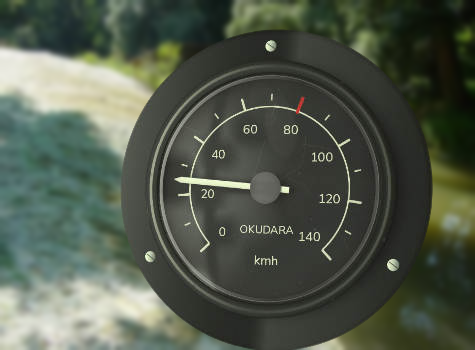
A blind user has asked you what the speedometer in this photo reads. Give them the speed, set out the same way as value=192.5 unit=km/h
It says value=25 unit=km/h
